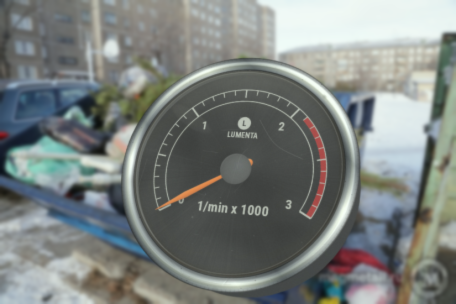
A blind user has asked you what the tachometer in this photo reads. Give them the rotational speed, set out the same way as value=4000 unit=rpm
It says value=0 unit=rpm
